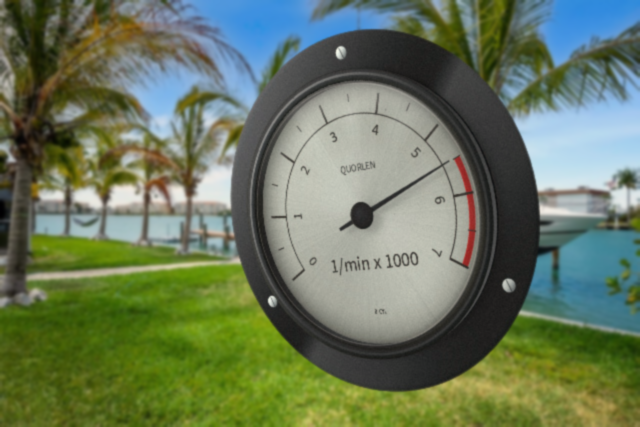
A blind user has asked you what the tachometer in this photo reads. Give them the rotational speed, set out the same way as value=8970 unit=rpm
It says value=5500 unit=rpm
